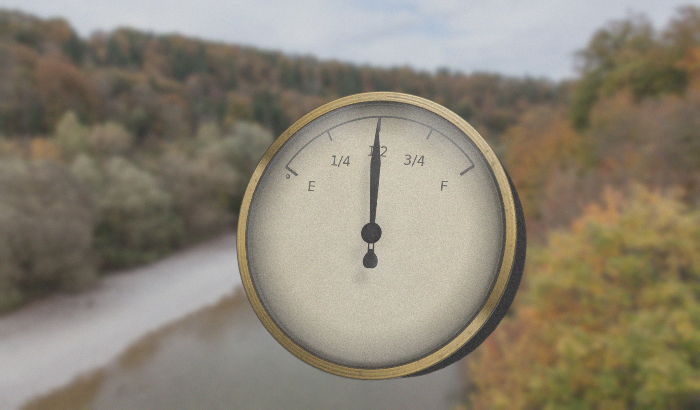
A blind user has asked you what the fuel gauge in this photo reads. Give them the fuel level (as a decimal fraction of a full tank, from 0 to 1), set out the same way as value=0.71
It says value=0.5
